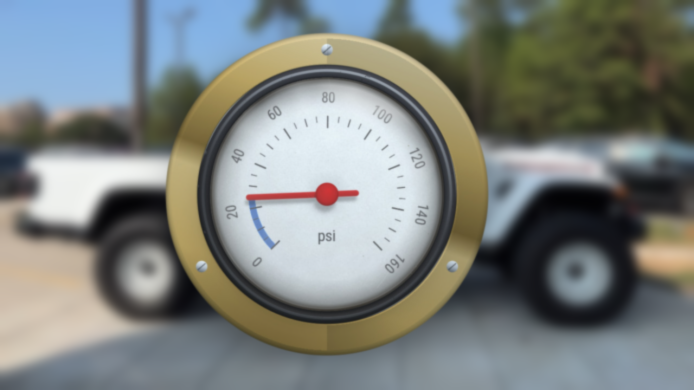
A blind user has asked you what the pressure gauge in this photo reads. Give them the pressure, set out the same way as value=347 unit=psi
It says value=25 unit=psi
